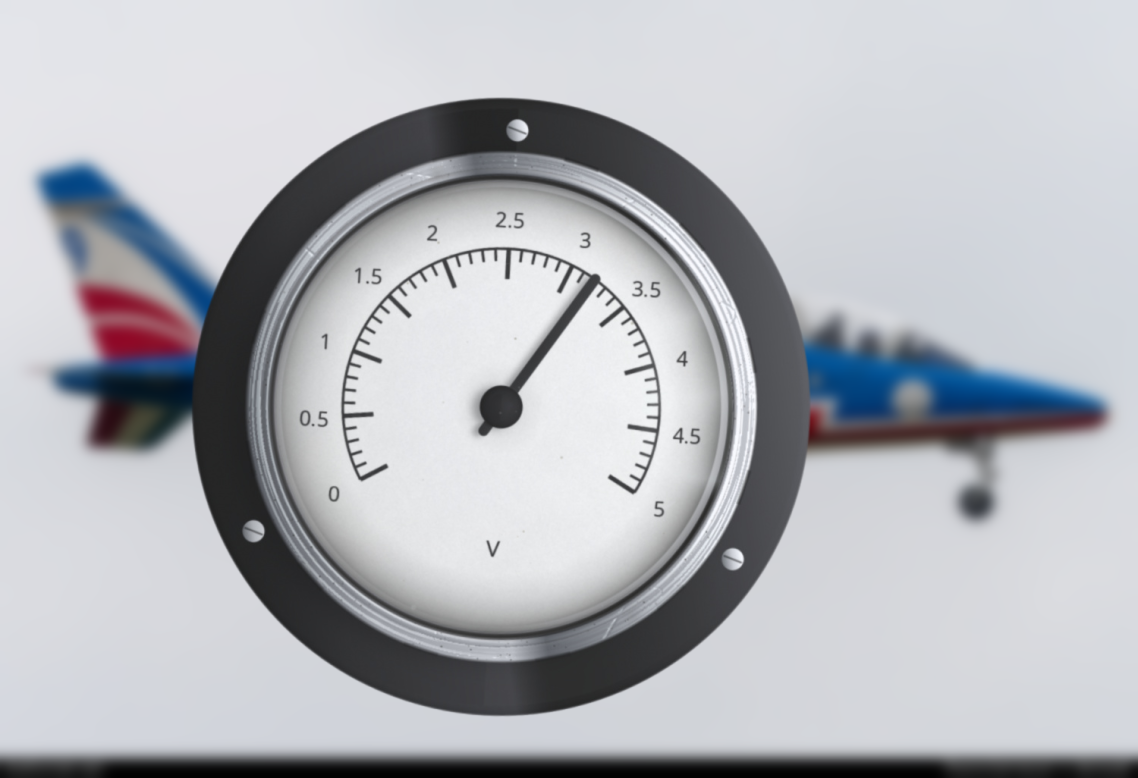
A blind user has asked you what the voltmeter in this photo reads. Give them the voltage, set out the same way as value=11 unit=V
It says value=3.2 unit=V
